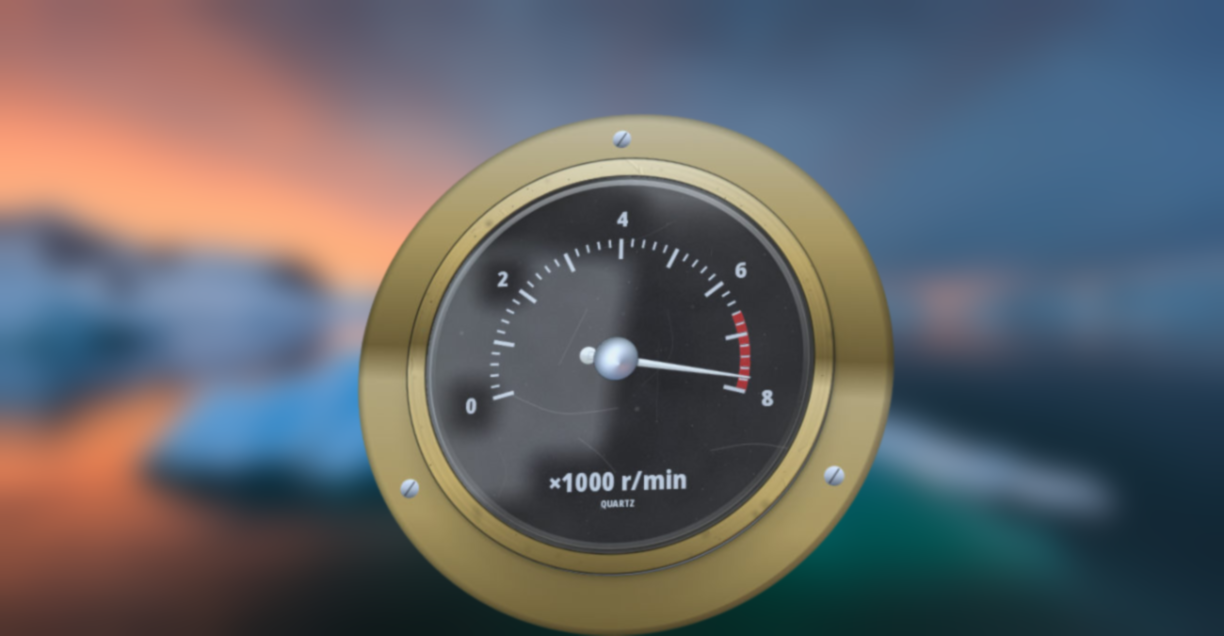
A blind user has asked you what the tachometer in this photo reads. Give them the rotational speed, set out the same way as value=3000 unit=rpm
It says value=7800 unit=rpm
